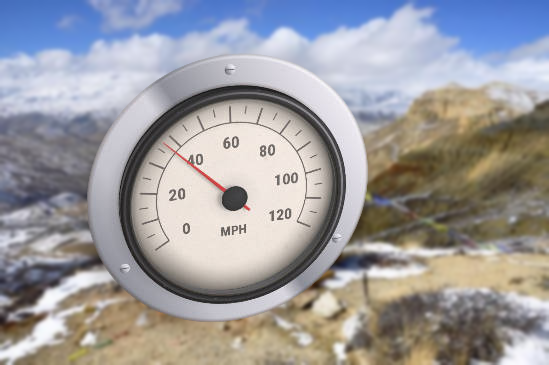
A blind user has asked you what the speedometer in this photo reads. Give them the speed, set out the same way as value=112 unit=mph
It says value=37.5 unit=mph
